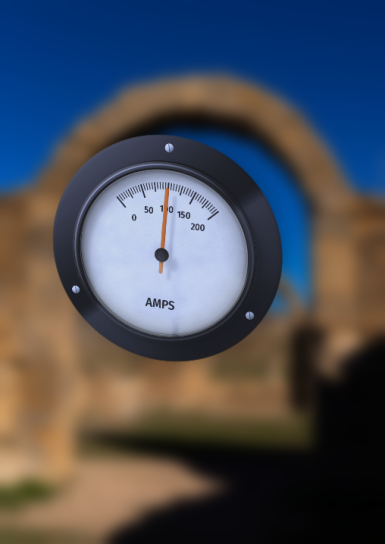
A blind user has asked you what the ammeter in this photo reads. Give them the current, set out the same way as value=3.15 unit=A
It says value=100 unit=A
